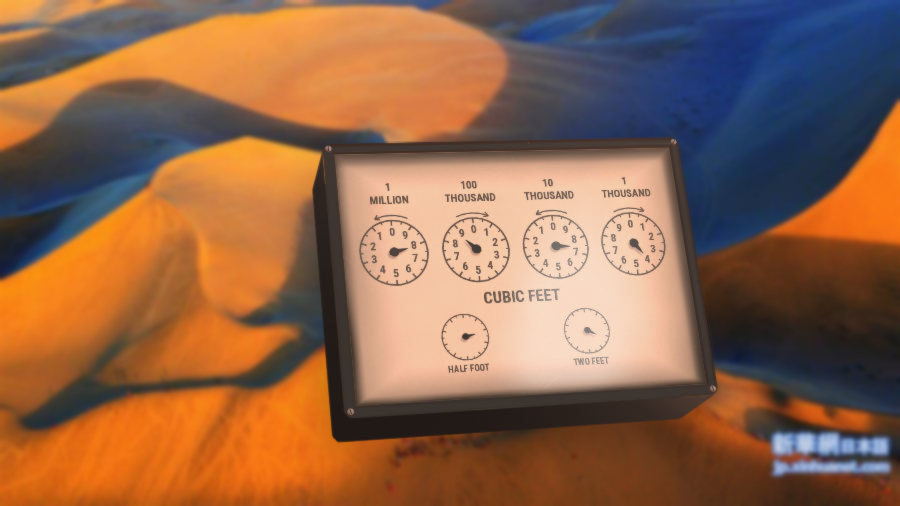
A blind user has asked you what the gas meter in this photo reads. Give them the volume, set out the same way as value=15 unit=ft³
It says value=787400 unit=ft³
